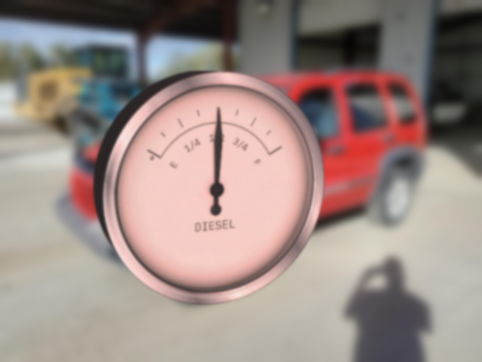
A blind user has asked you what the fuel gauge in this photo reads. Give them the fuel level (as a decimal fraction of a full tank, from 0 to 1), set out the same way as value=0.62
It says value=0.5
